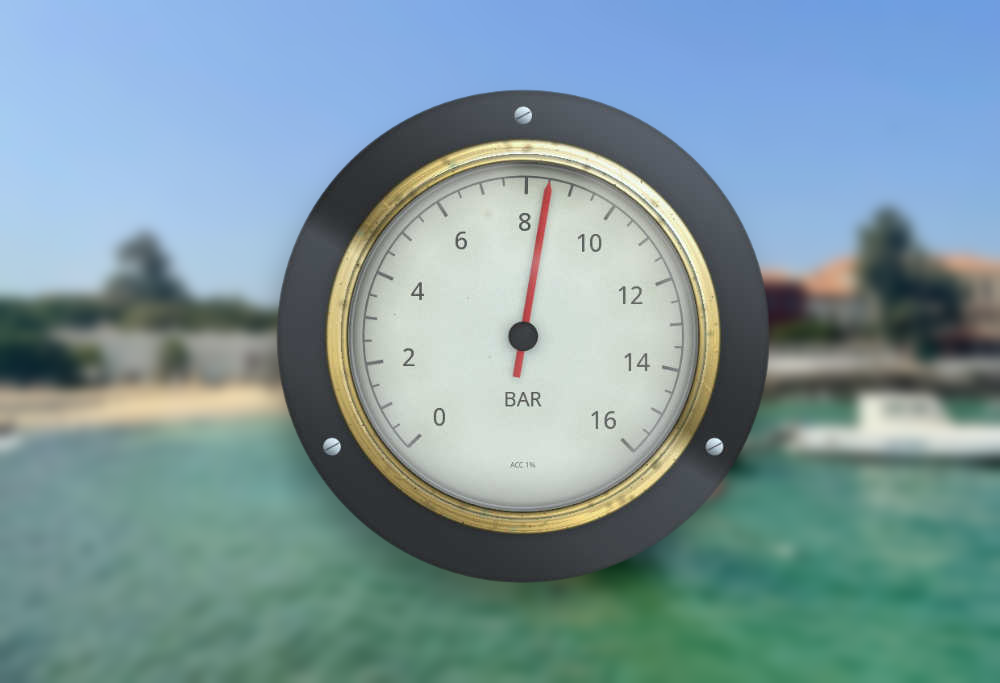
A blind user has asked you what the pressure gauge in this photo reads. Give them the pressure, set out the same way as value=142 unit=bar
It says value=8.5 unit=bar
